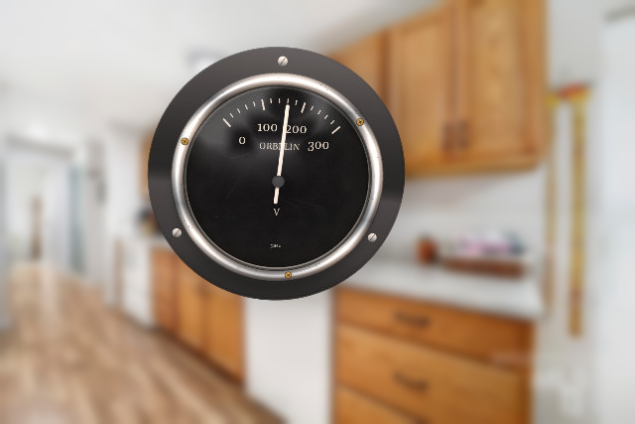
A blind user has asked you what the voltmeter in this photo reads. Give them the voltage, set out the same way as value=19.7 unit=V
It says value=160 unit=V
